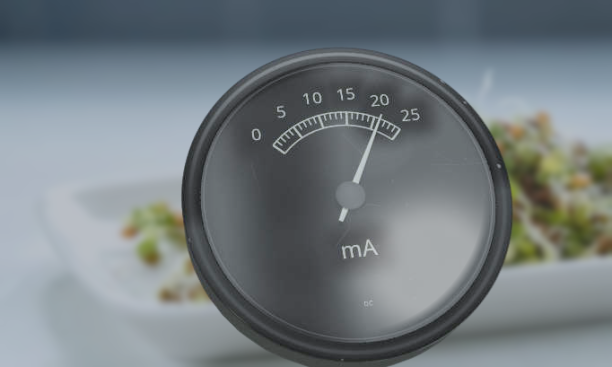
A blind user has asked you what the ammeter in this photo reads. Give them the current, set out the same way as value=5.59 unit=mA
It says value=21 unit=mA
